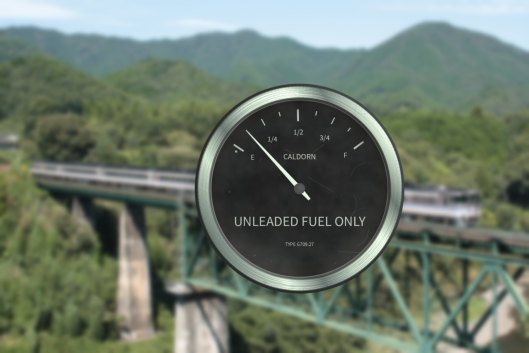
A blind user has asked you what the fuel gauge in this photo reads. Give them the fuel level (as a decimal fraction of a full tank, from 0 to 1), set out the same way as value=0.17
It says value=0.125
